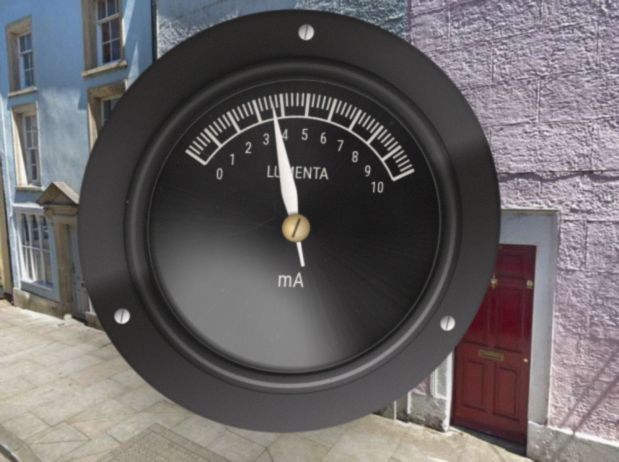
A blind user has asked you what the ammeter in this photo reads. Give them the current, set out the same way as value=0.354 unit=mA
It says value=3.6 unit=mA
